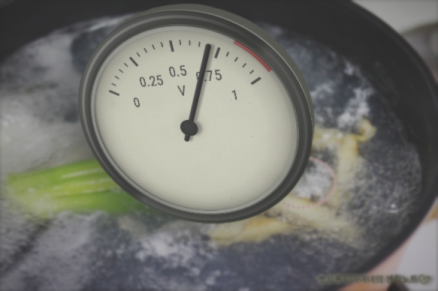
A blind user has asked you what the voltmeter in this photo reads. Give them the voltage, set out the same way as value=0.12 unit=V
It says value=0.7 unit=V
